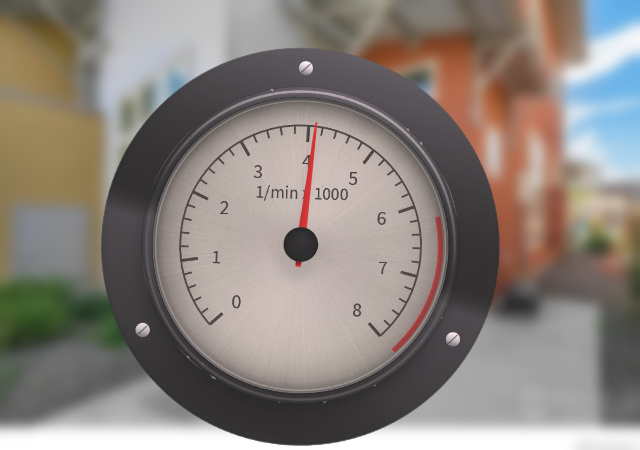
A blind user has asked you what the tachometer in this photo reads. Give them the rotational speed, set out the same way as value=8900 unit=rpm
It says value=4100 unit=rpm
